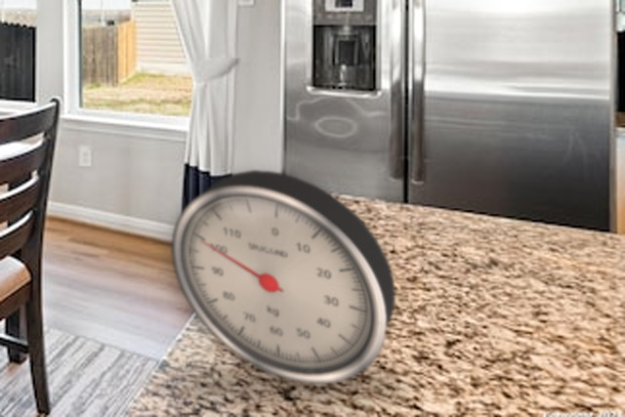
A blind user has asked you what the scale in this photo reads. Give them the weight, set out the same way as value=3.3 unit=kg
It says value=100 unit=kg
